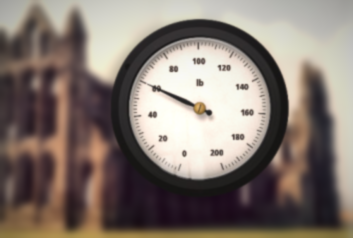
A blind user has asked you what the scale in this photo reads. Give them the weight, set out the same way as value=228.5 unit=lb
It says value=60 unit=lb
